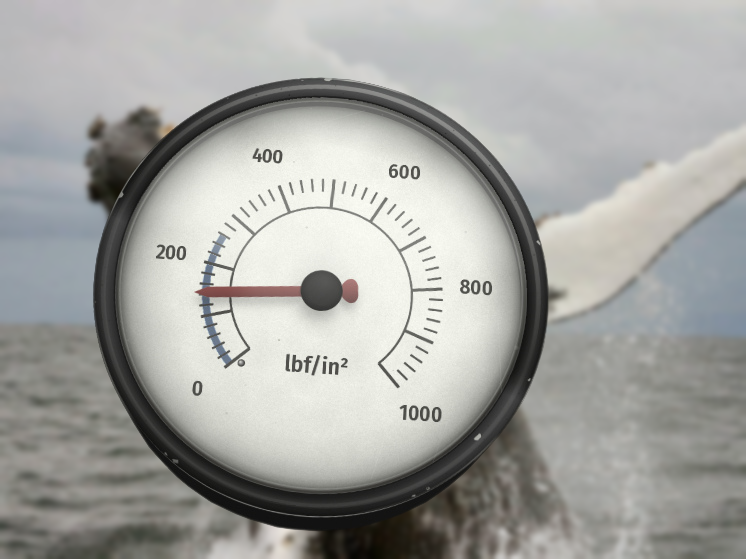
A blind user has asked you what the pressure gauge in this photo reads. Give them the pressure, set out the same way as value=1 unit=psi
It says value=140 unit=psi
